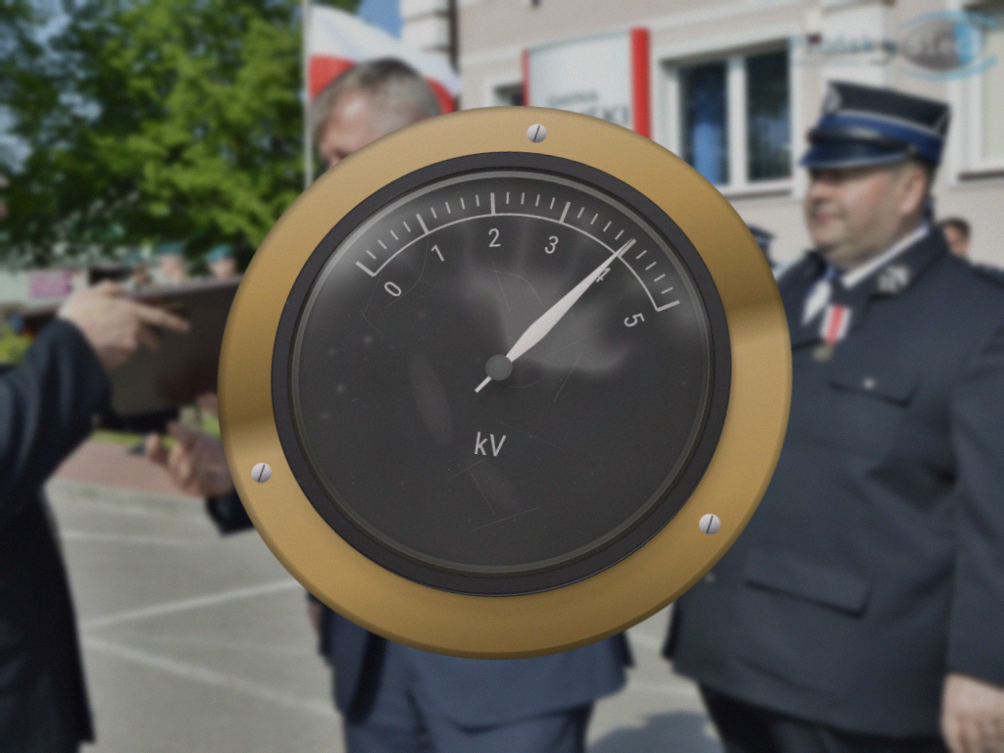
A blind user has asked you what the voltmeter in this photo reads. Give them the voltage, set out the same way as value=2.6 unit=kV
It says value=4 unit=kV
